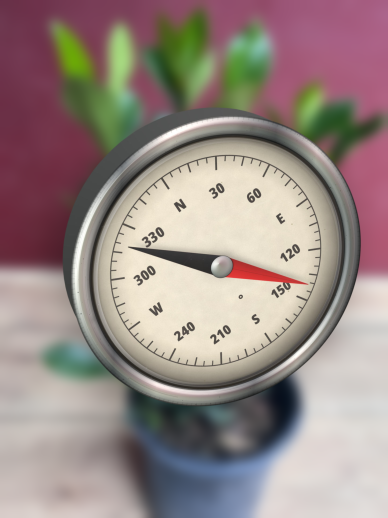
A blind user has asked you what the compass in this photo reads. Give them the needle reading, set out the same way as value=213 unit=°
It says value=140 unit=°
